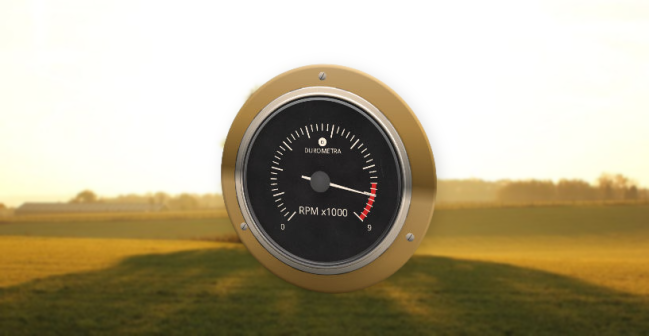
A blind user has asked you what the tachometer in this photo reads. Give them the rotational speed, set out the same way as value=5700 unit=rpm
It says value=8000 unit=rpm
